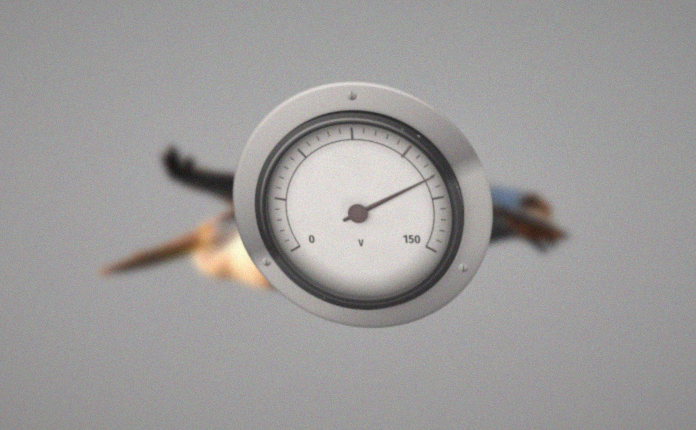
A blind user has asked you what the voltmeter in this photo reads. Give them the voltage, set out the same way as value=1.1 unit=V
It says value=115 unit=V
